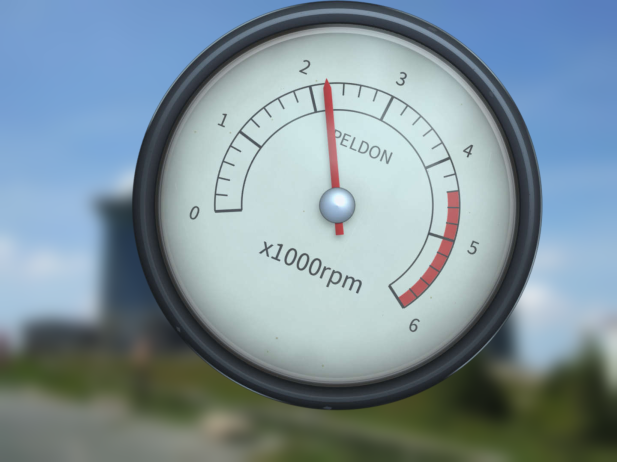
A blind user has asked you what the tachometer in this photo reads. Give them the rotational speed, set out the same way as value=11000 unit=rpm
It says value=2200 unit=rpm
